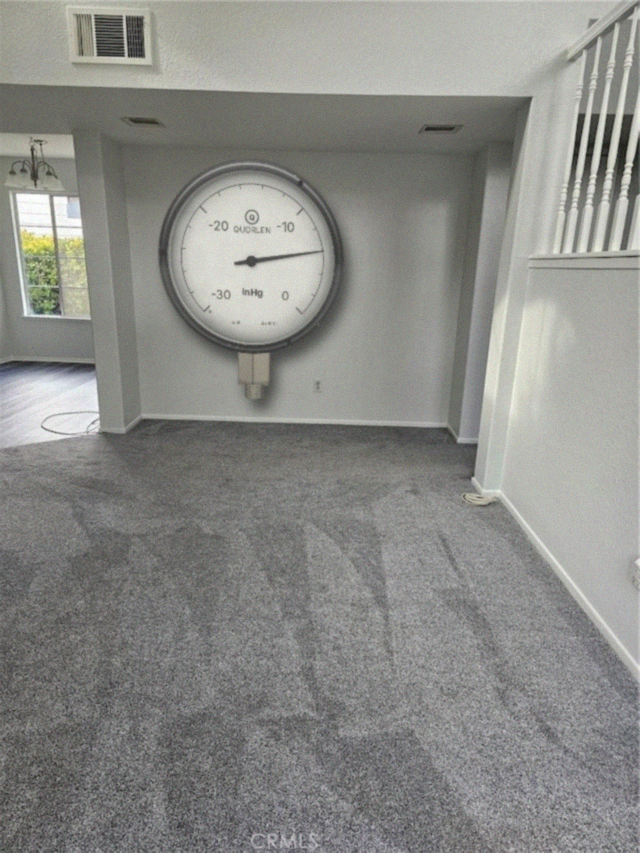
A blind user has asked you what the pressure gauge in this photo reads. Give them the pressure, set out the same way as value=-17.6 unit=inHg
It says value=-6 unit=inHg
